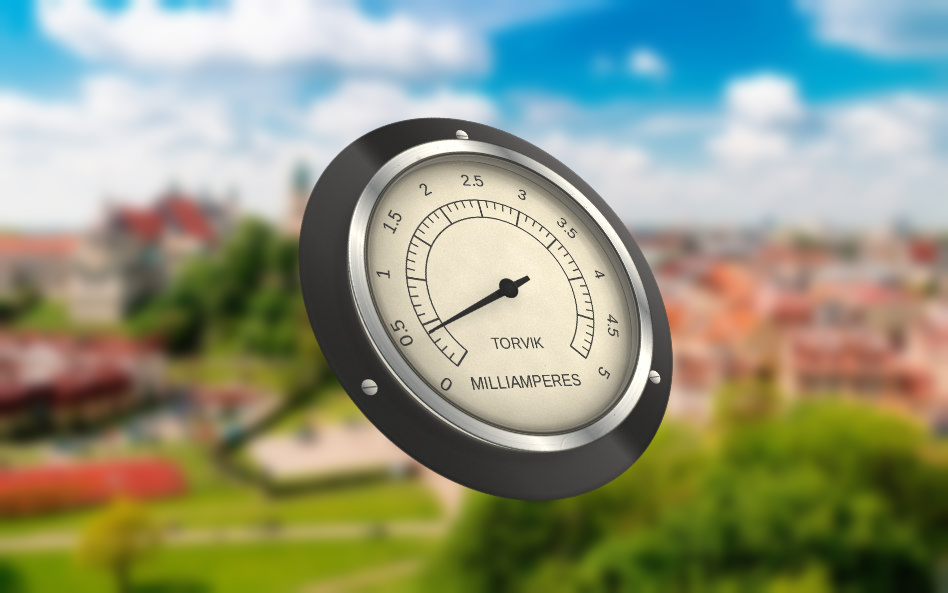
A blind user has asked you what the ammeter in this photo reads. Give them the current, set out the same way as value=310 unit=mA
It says value=0.4 unit=mA
